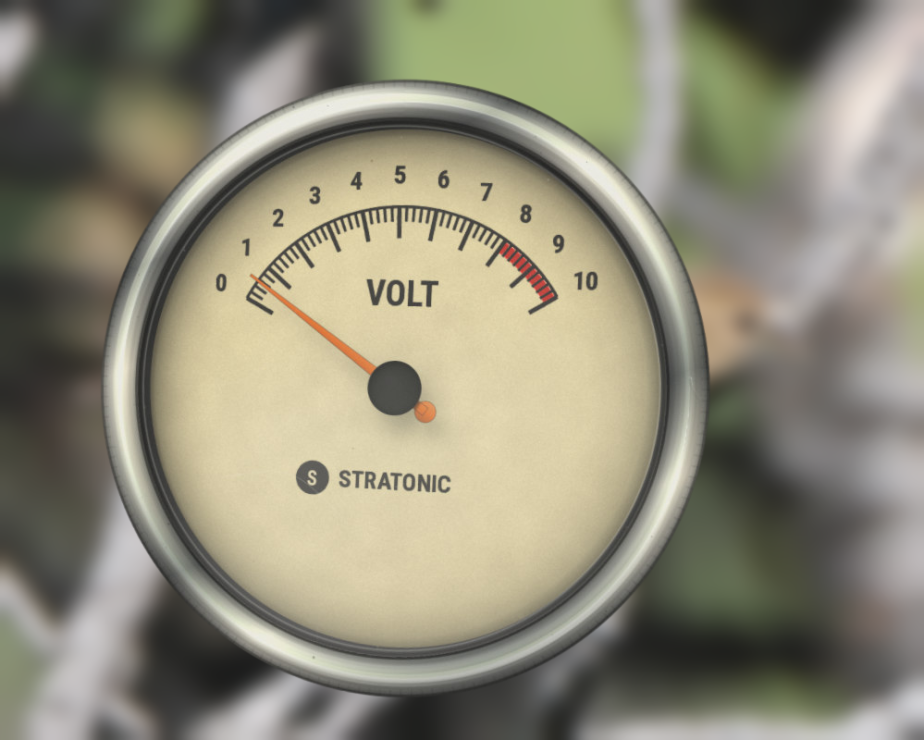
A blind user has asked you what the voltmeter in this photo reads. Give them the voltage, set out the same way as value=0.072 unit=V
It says value=0.6 unit=V
